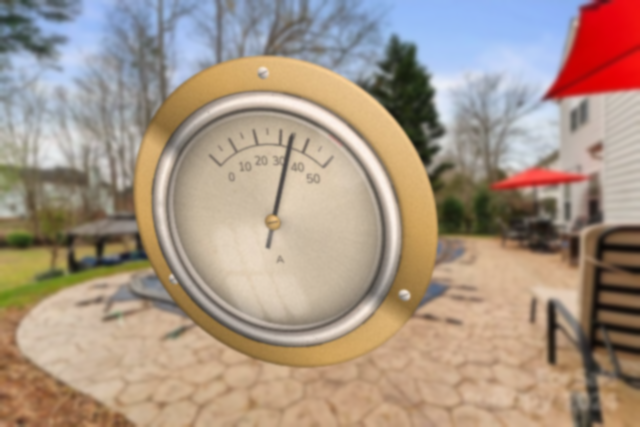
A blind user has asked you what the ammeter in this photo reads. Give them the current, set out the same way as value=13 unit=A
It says value=35 unit=A
